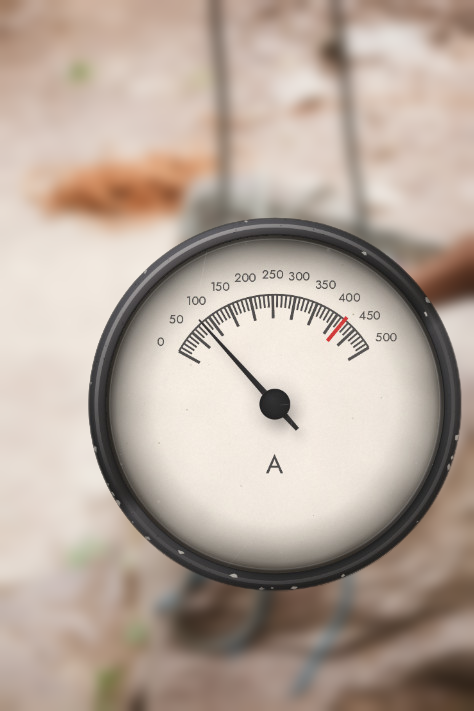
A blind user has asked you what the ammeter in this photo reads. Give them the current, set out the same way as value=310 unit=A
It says value=80 unit=A
